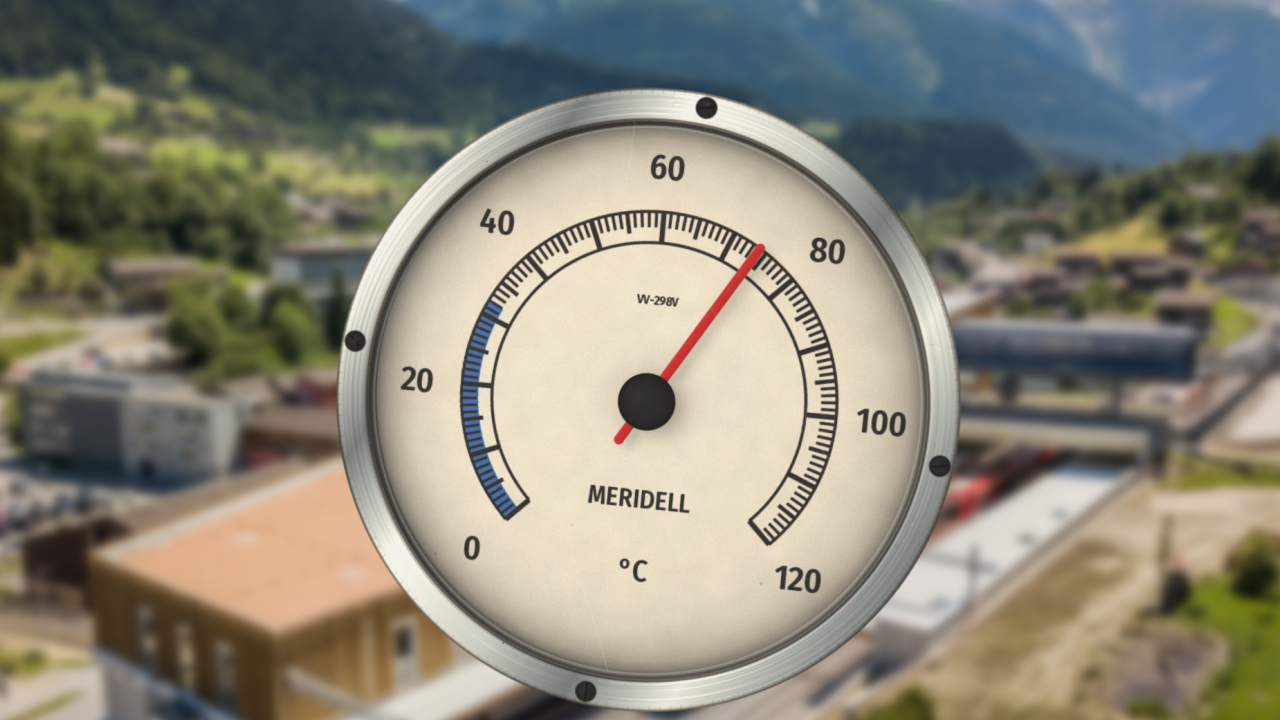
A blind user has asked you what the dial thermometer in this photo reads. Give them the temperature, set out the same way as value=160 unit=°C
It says value=74 unit=°C
